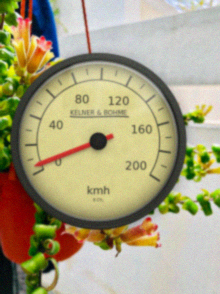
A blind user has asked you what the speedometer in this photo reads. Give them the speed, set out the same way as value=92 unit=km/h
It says value=5 unit=km/h
